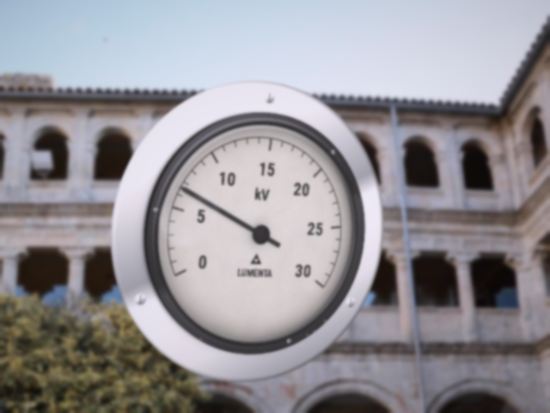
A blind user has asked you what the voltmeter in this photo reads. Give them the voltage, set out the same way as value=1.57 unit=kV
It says value=6.5 unit=kV
